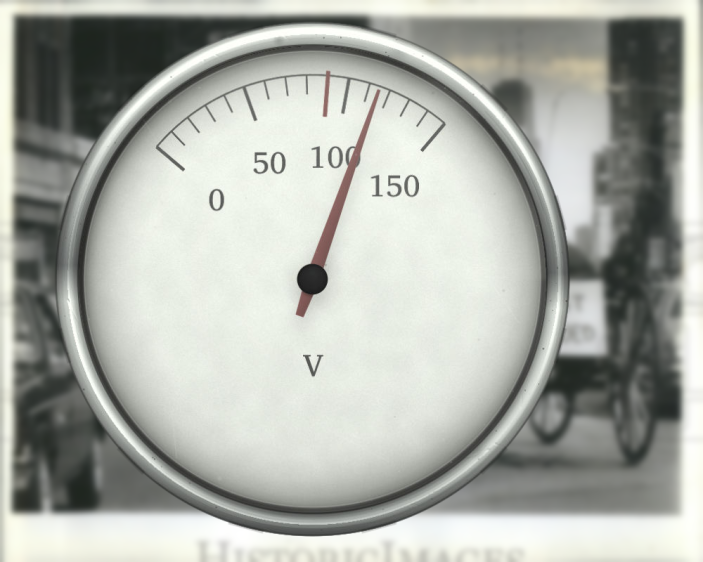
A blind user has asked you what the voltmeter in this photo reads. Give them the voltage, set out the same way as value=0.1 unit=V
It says value=115 unit=V
